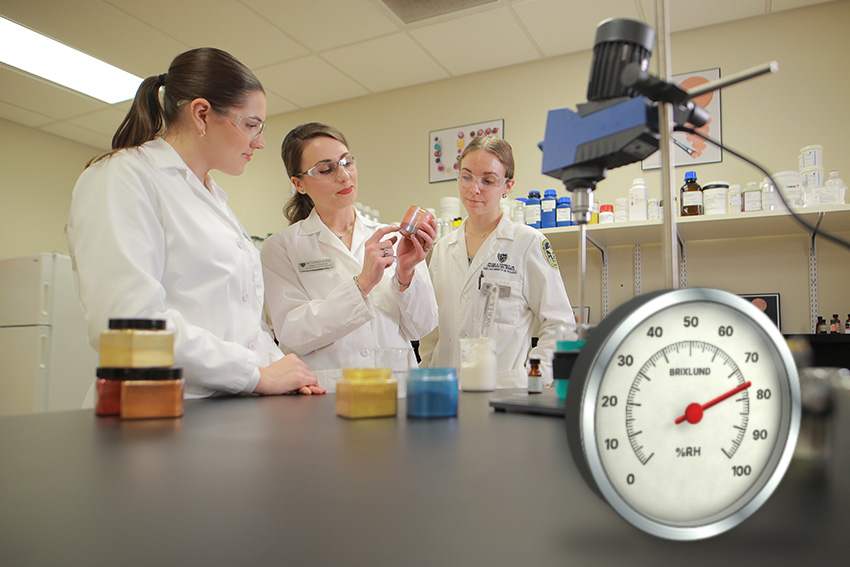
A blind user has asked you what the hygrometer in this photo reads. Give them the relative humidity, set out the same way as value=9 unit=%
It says value=75 unit=%
